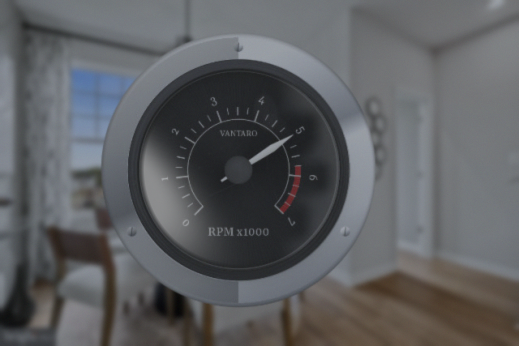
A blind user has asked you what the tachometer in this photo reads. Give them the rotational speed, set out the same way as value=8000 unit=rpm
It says value=5000 unit=rpm
